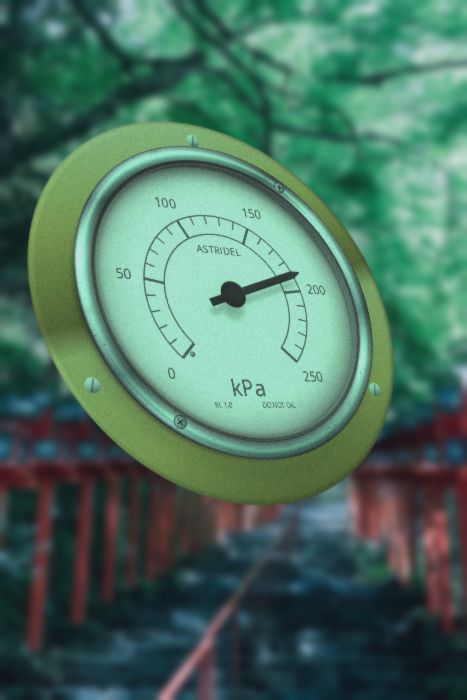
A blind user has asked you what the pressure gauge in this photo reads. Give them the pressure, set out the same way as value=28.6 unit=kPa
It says value=190 unit=kPa
